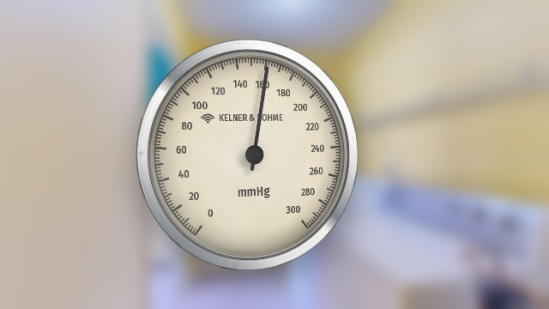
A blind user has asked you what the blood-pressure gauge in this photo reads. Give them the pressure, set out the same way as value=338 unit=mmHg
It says value=160 unit=mmHg
